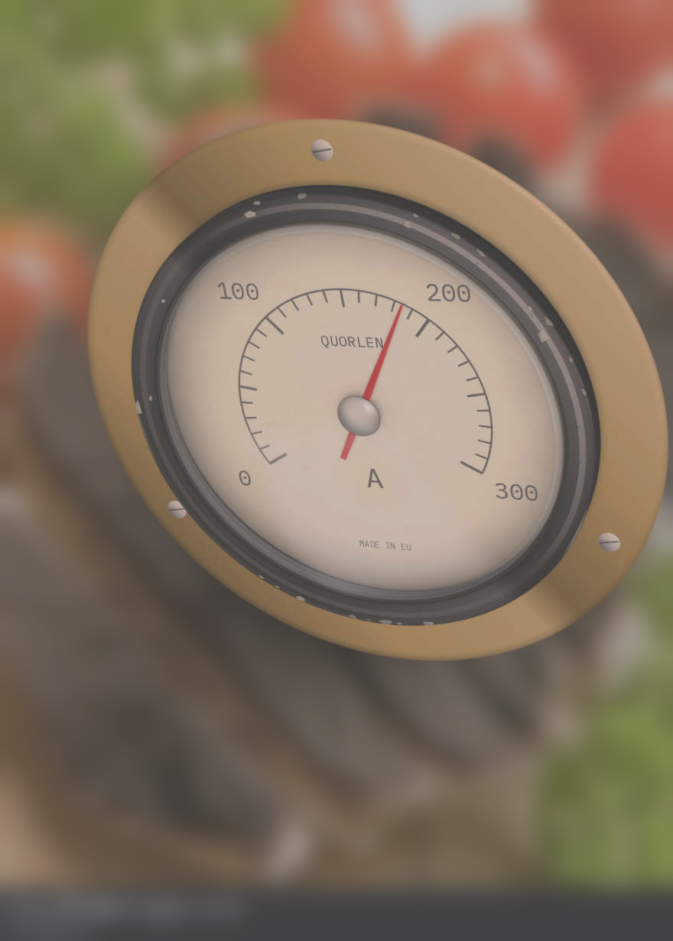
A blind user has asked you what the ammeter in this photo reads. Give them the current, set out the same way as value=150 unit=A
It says value=185 unit=A
